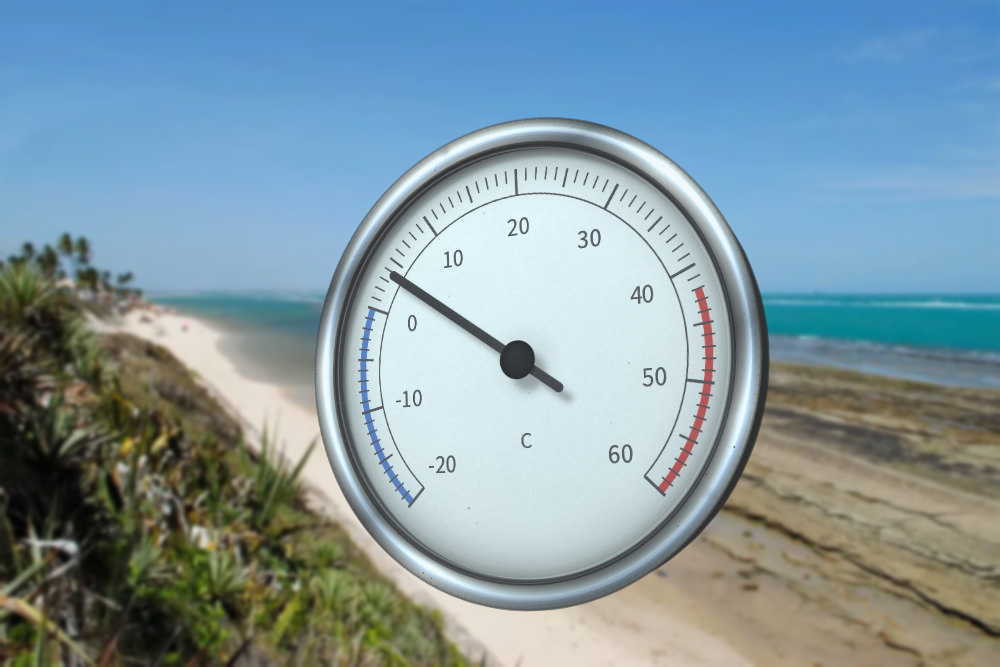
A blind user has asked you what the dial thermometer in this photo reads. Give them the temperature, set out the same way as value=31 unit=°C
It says value=4 unit=°C
